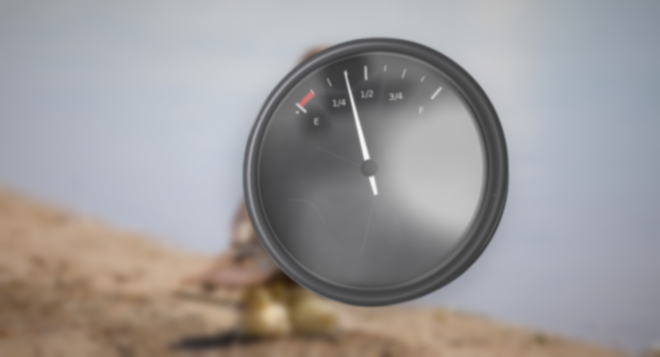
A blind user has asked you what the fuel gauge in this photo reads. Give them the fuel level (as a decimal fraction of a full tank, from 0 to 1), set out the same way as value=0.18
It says value=0.375
